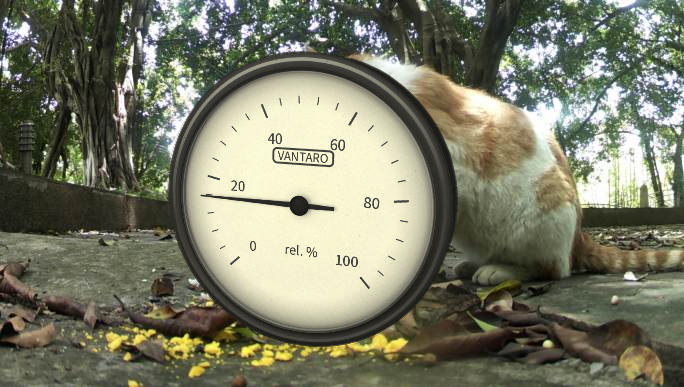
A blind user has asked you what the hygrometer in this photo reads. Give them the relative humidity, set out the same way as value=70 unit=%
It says value=16 unit=%
